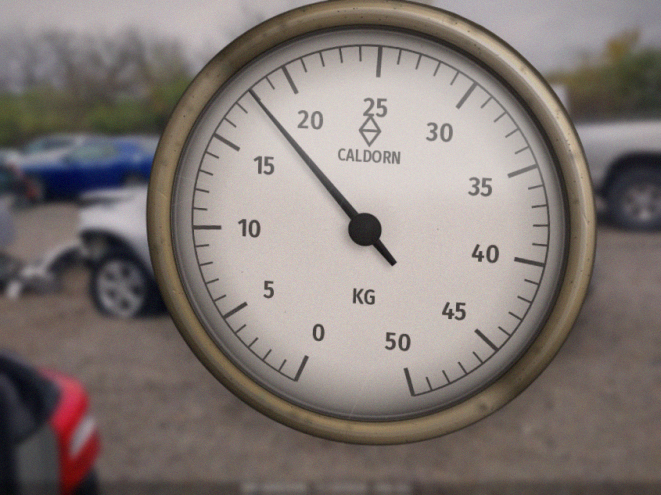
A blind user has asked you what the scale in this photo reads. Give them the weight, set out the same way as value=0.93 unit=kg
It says value=18 unit=kg
